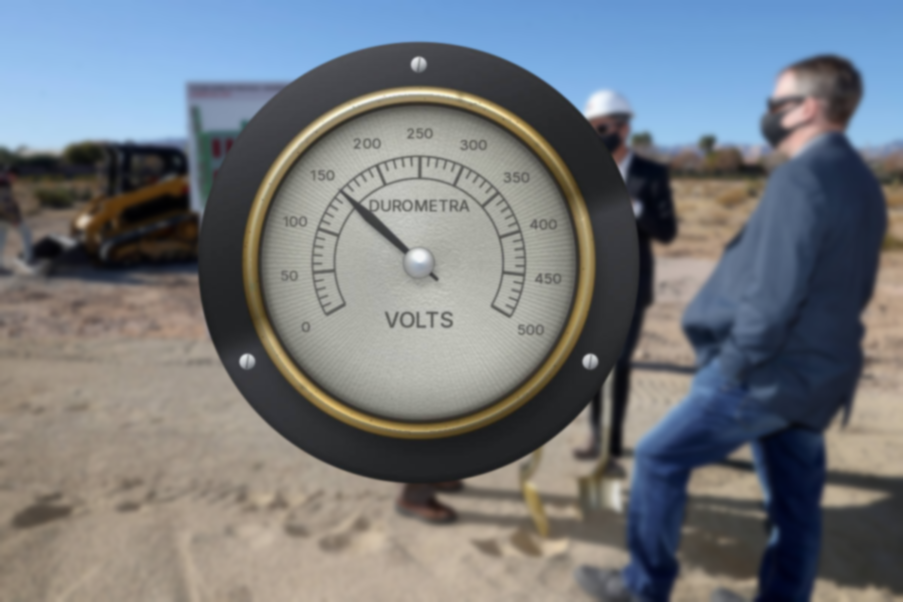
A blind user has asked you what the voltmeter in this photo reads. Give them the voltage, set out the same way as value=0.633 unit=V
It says value=150 unit=V
